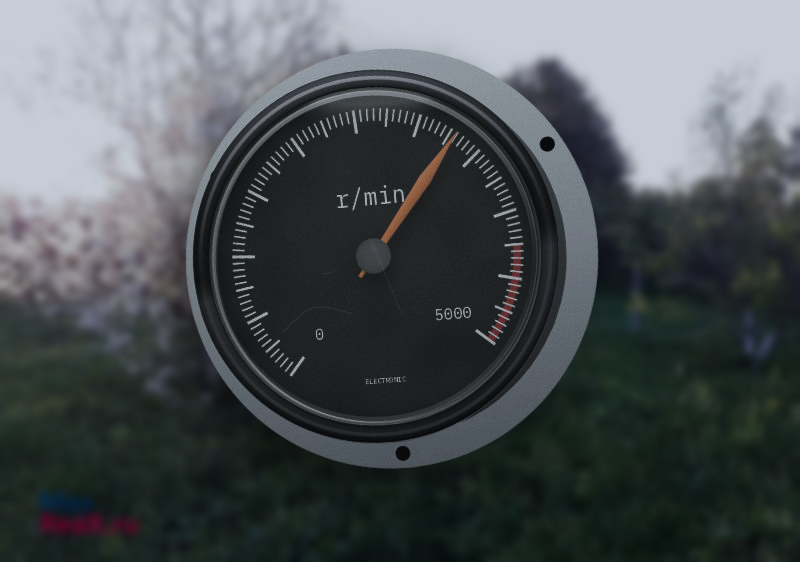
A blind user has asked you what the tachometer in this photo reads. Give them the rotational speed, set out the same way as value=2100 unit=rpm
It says value=3300 unit=rpm
